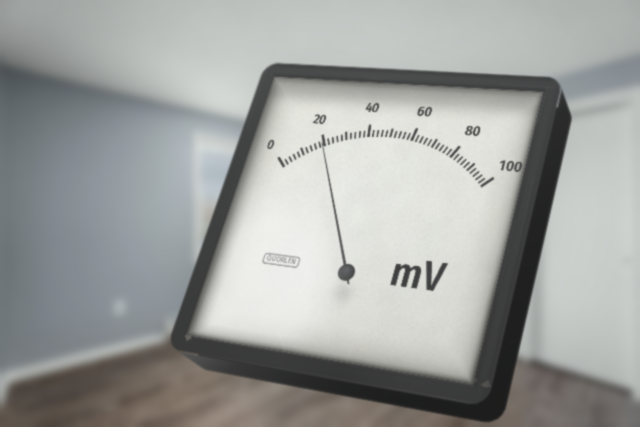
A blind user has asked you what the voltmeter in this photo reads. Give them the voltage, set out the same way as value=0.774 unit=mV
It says value=20 unit=mV
